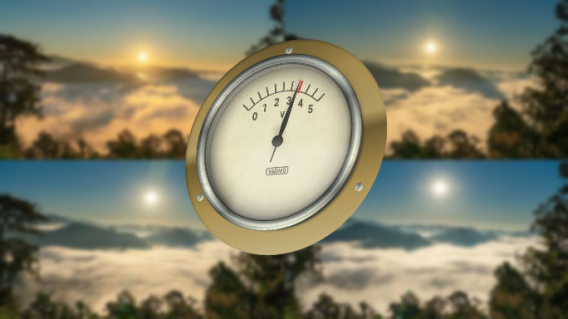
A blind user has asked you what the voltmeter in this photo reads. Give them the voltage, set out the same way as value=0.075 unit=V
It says value=3.5 unit=V
